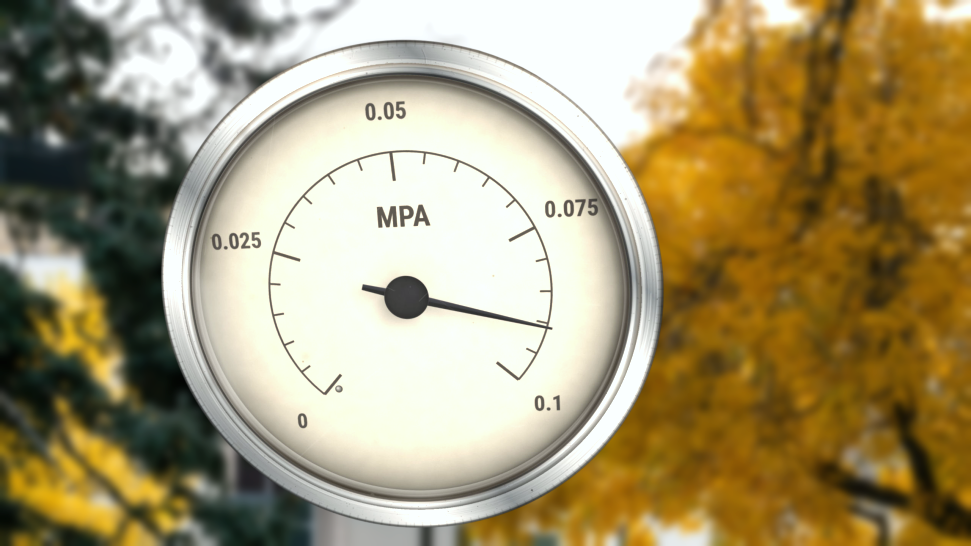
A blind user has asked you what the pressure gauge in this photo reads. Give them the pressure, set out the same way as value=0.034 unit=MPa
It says value=0.09 unit=MPa
